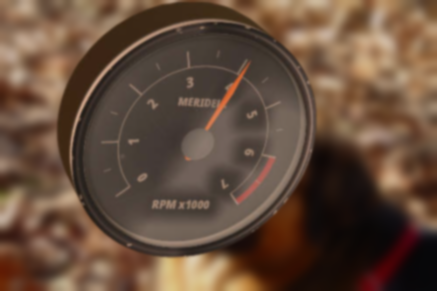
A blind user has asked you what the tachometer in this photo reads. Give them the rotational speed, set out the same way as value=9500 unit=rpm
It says value=4000 unit=rpm
